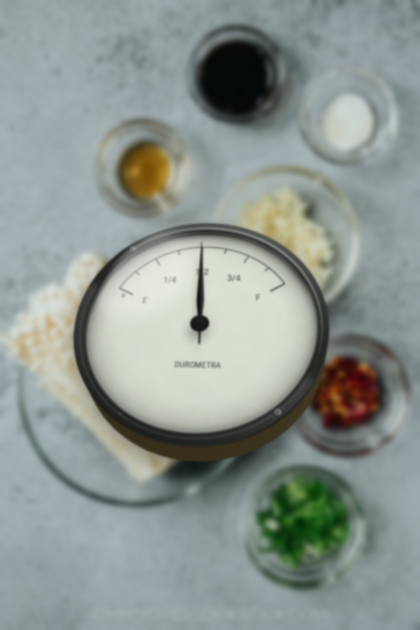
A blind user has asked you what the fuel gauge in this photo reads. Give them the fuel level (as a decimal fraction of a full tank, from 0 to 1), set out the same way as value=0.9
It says value=0.5
